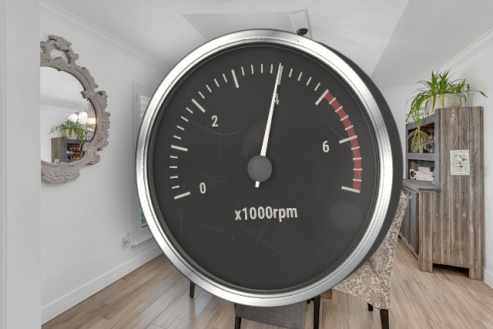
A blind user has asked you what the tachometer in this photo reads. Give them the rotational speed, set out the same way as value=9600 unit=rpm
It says value=4000 unit=rpm
